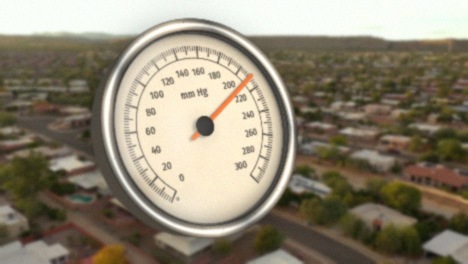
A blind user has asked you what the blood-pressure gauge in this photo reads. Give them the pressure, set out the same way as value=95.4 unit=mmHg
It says value=210 unit=mmHg
